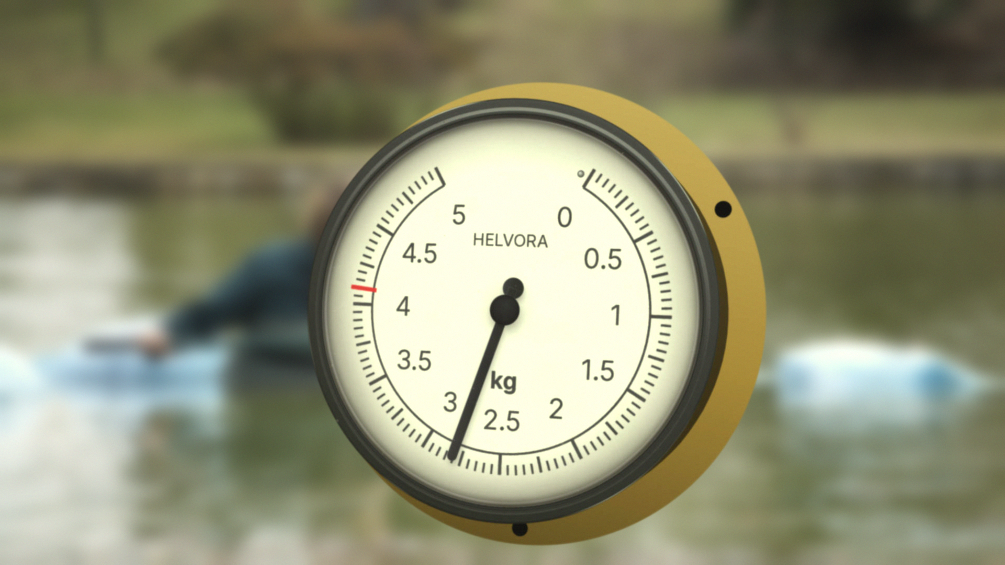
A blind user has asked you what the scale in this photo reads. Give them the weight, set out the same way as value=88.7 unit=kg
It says value=2.8 unit=kg
